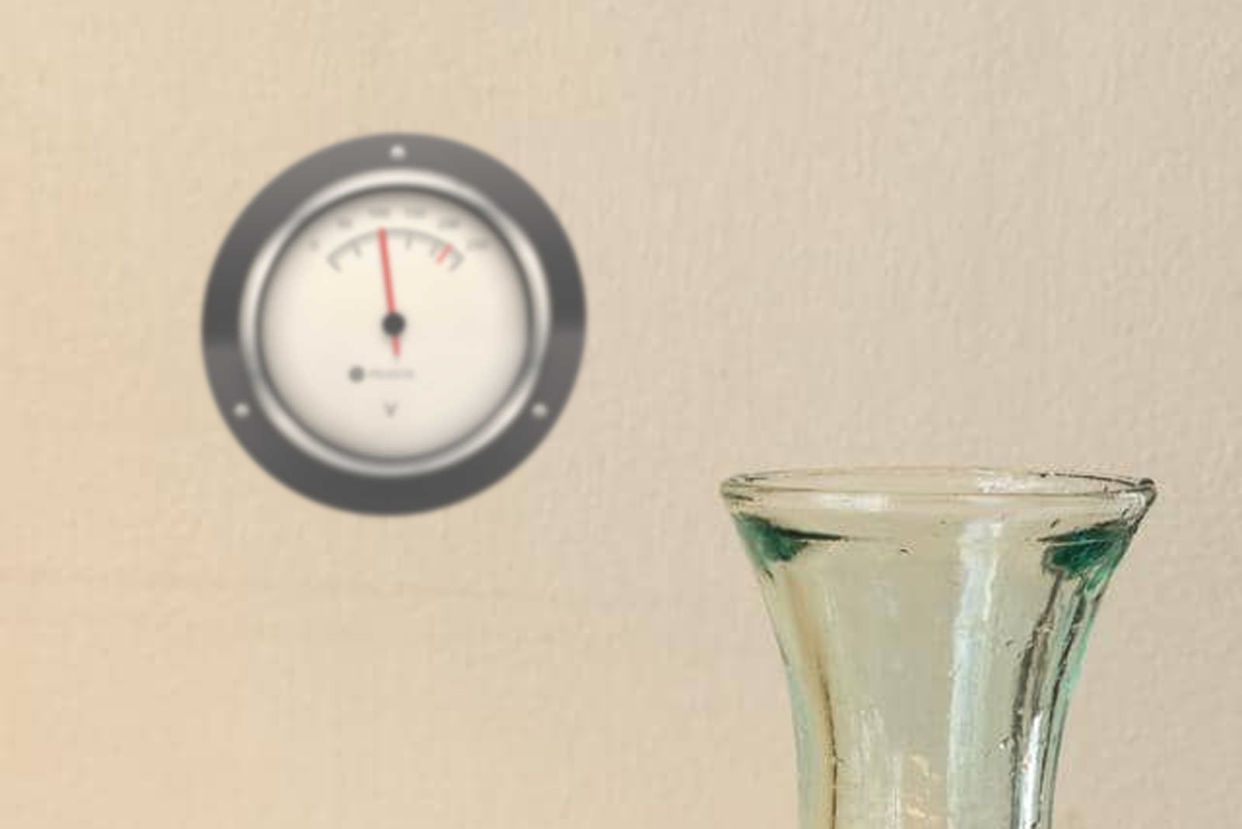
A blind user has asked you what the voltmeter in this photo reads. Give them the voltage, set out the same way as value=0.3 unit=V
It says value=100 unit=V
